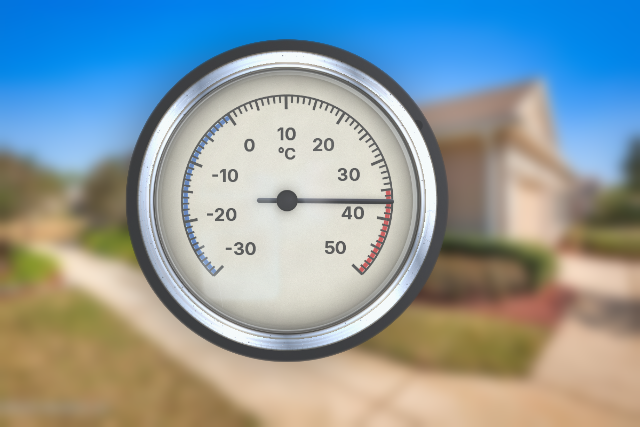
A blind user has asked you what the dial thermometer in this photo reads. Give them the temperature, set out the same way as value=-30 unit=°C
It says value=37 unit=°C
